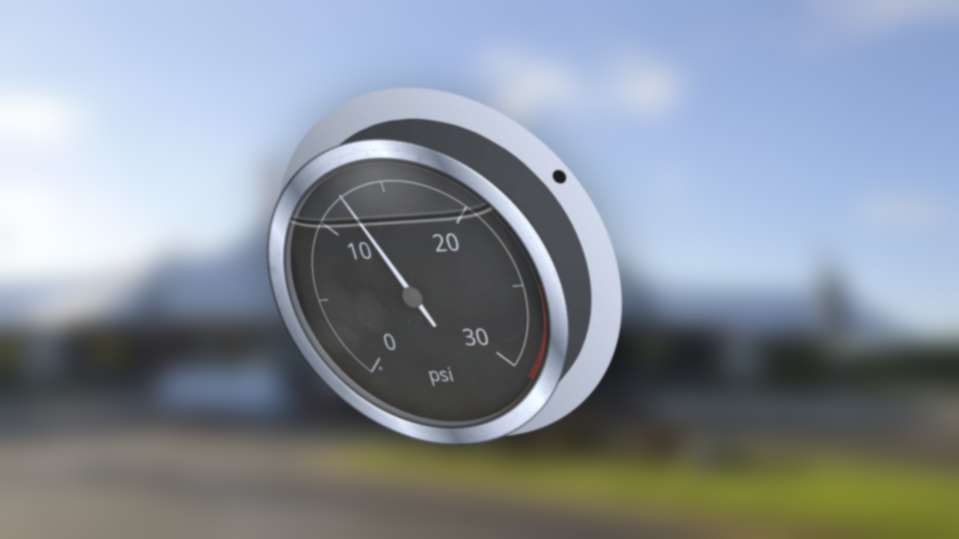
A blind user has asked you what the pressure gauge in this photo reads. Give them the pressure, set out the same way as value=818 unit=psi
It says value=12.5 unit=psi
